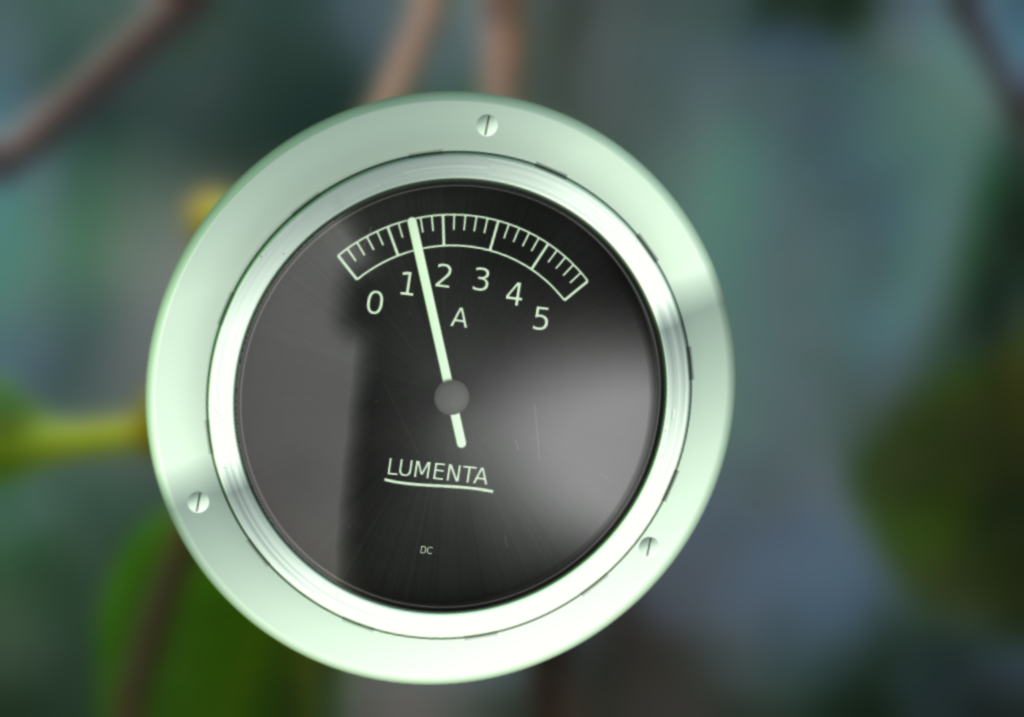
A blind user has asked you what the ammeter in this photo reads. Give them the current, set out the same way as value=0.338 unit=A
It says value=1.4 unit=A
